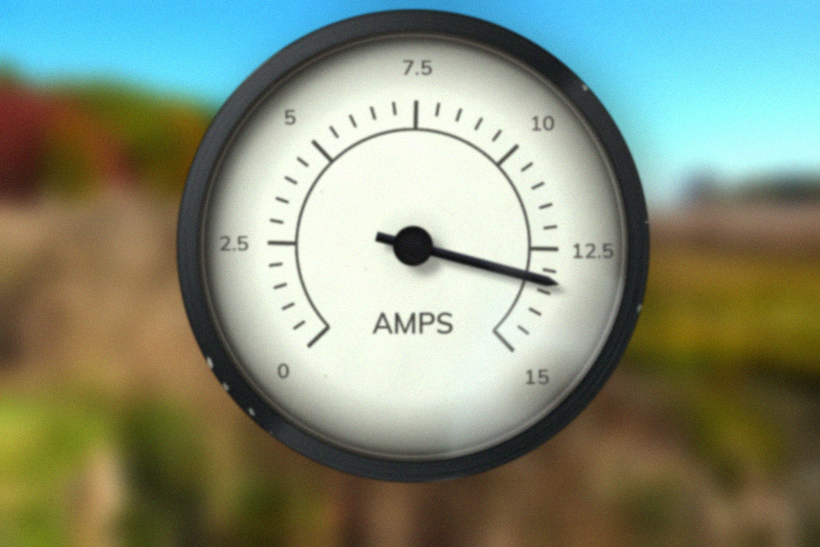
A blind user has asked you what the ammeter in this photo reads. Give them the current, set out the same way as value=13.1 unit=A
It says value=13.25 unit=A
